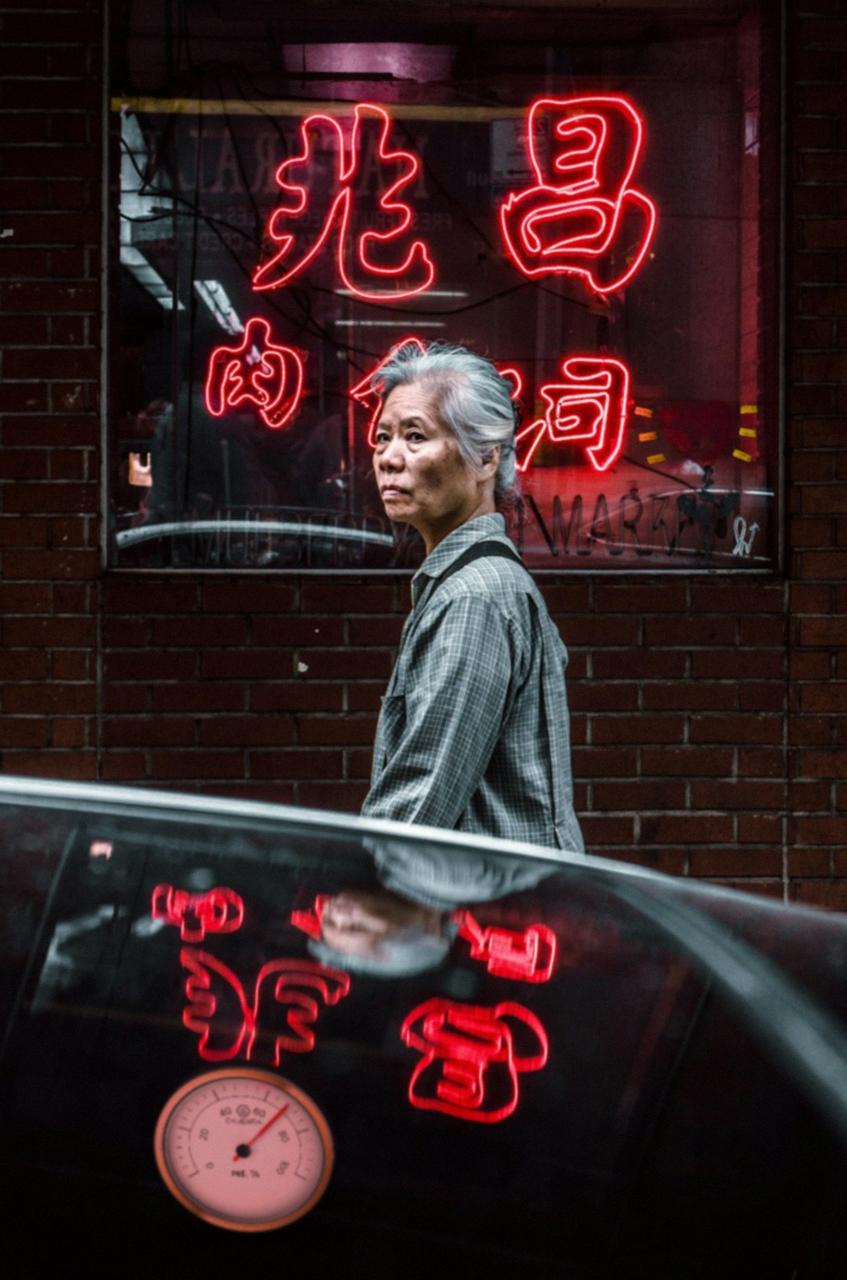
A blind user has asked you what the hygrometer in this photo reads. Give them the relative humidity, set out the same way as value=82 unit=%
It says value=68 unit=%
